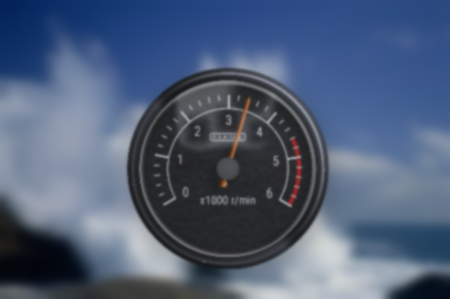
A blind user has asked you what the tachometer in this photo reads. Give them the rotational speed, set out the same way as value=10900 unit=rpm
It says value=3400 unit=rpm
